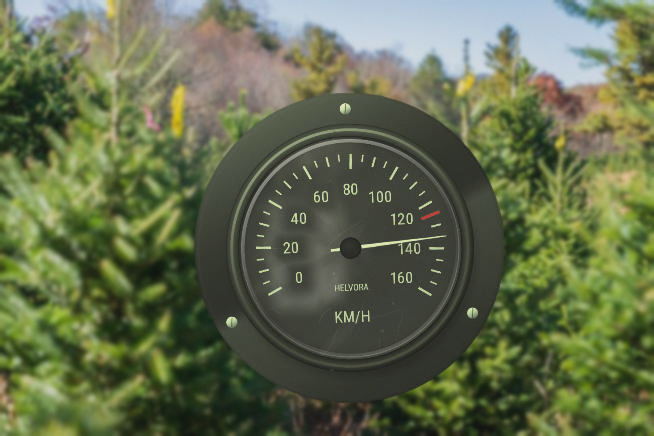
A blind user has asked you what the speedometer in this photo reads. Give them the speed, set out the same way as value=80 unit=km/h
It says value=135 unit=km/h
